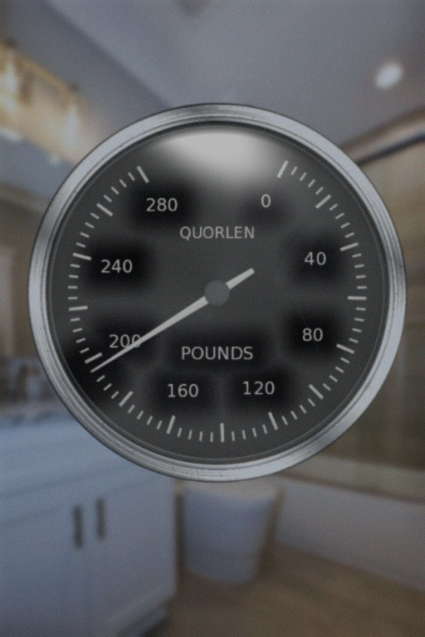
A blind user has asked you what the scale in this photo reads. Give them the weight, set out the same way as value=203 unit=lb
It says value=196 unit=lb
